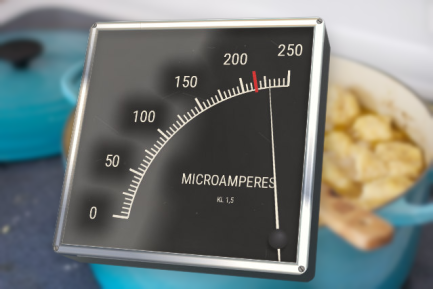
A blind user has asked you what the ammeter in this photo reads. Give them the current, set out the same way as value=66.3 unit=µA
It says value=230 unit=µA
